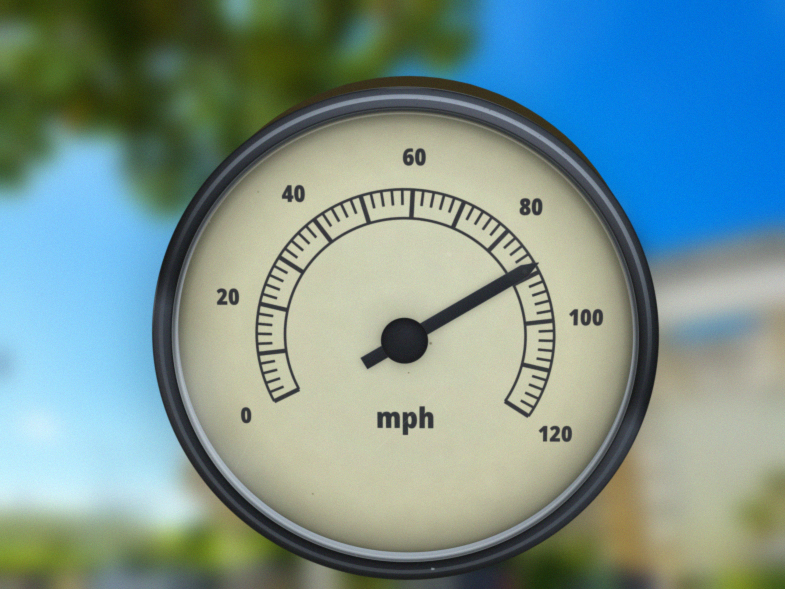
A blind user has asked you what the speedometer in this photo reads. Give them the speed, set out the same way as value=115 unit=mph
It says value=88 unit=mph
